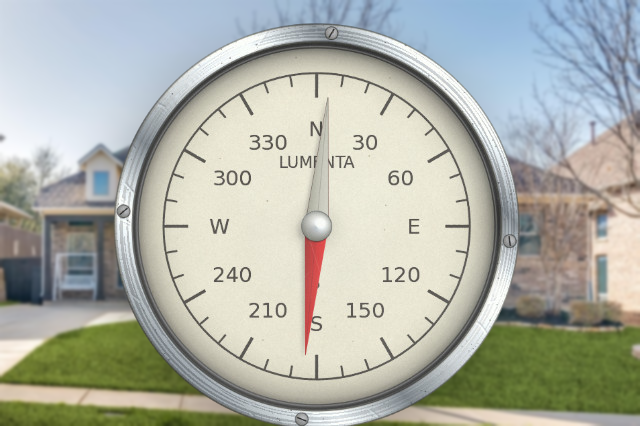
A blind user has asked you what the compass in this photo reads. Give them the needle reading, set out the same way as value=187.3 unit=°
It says value=185 unit=°
